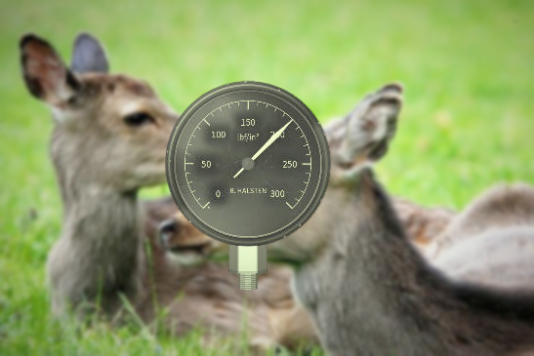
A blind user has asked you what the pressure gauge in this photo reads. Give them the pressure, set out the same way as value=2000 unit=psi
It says value=200 unit=psi
